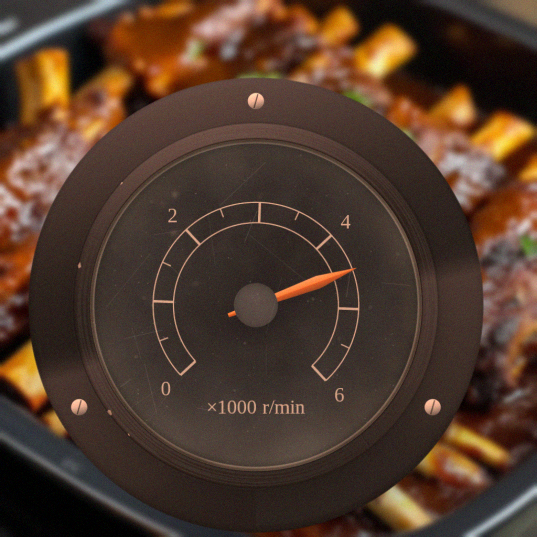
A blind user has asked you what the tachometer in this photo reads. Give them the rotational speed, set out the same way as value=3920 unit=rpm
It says value=4500 unit=rpm
